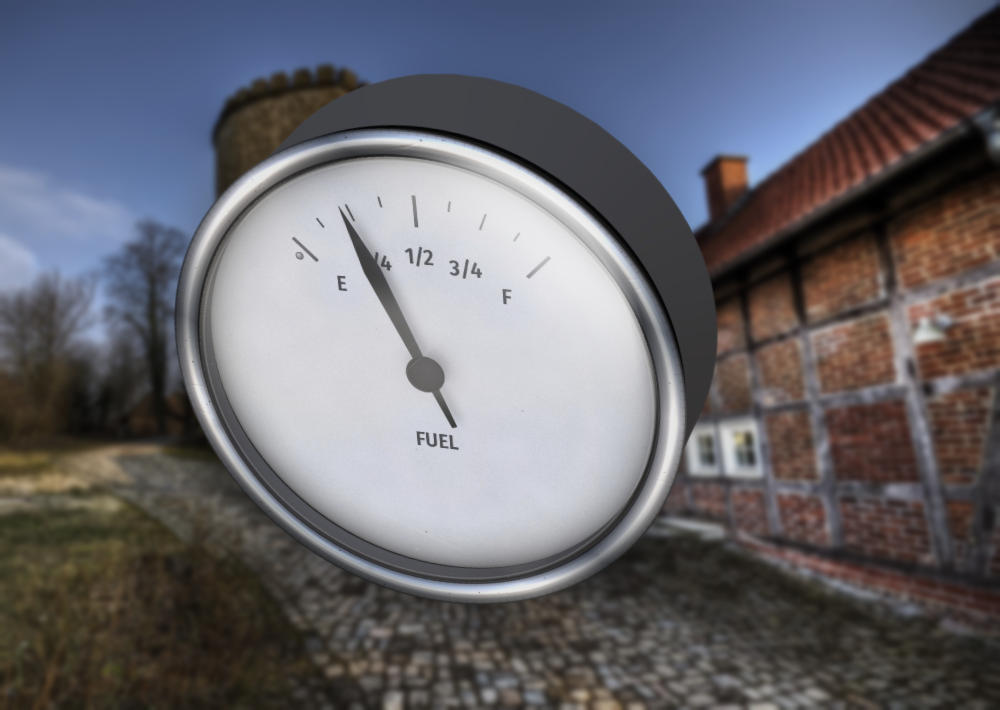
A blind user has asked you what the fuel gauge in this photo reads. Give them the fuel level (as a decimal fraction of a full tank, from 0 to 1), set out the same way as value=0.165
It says value=0.25
